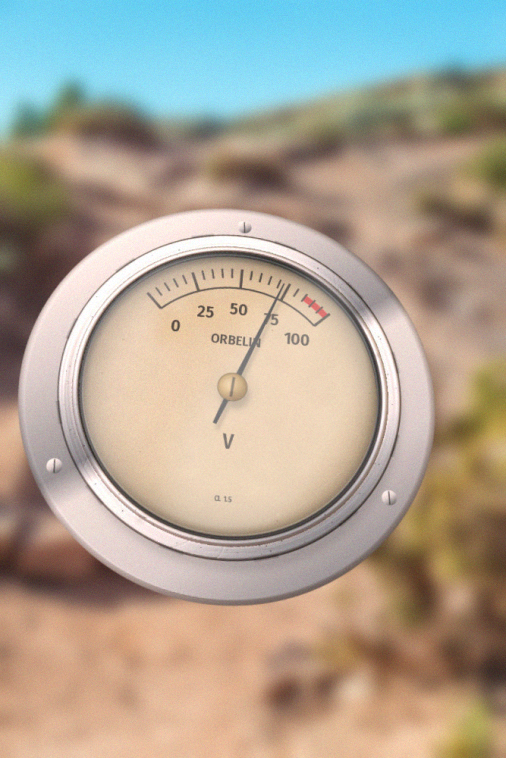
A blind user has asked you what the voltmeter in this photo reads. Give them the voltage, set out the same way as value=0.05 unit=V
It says value=72.5 unit=V
